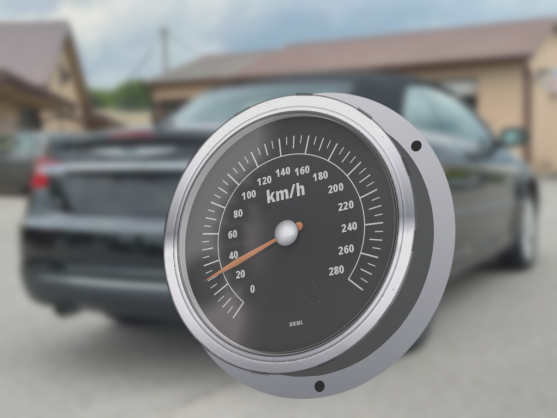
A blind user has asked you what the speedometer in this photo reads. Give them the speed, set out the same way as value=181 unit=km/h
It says value=30 unit=km/h
